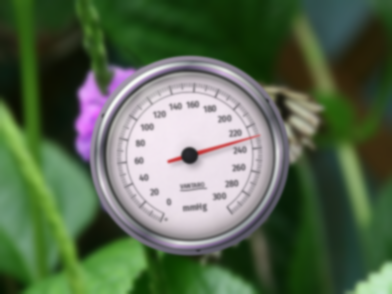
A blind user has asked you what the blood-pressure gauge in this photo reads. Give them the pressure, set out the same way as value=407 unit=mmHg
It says value=230 unit=mmHg
